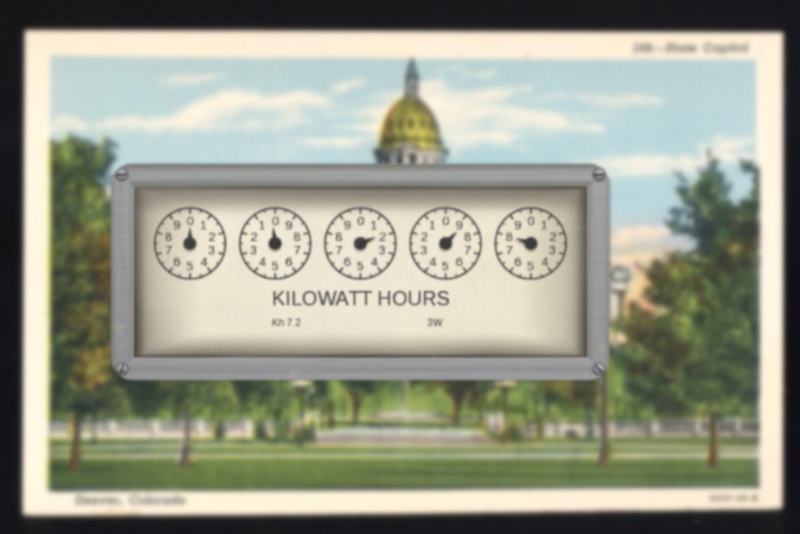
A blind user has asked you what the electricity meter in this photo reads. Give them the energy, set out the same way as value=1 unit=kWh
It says value=188 unit=kWh
